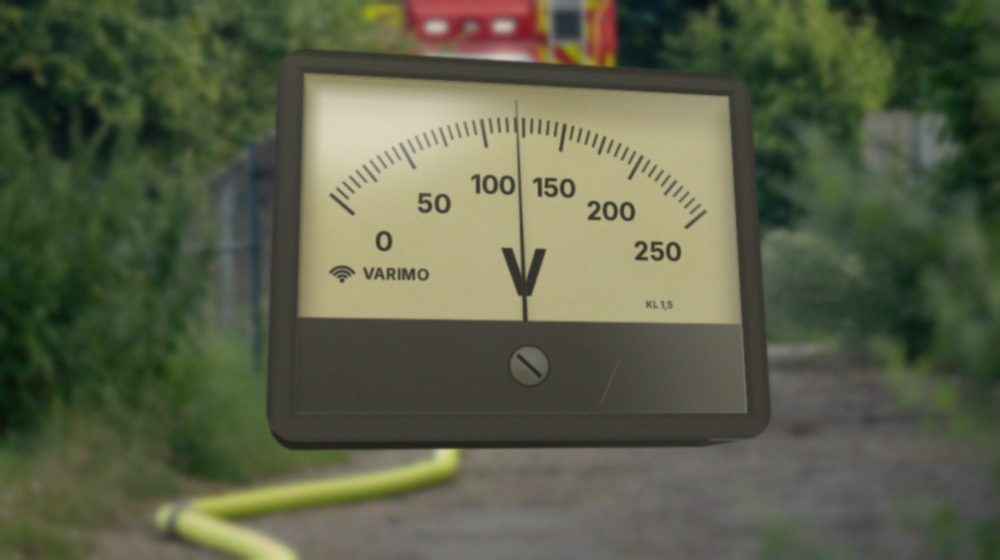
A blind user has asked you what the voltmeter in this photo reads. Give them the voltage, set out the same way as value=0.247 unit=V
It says value=120 unit=V
